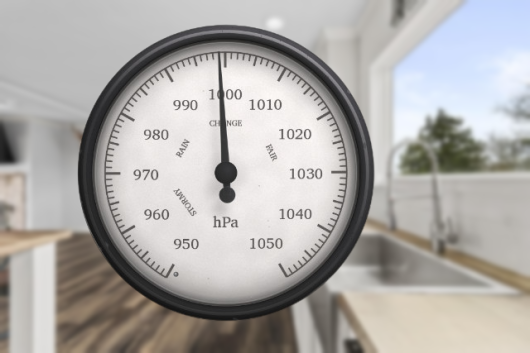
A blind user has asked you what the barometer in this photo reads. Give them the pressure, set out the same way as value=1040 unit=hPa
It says value=999 unit=hPa
